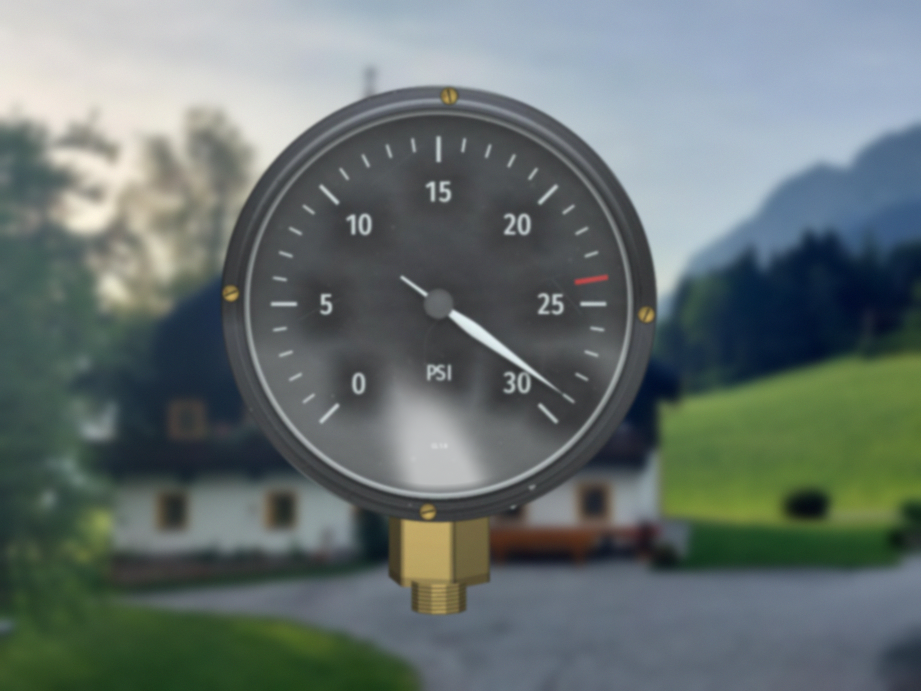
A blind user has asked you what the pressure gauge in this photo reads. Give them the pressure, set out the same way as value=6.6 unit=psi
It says value=29 unit=psi
